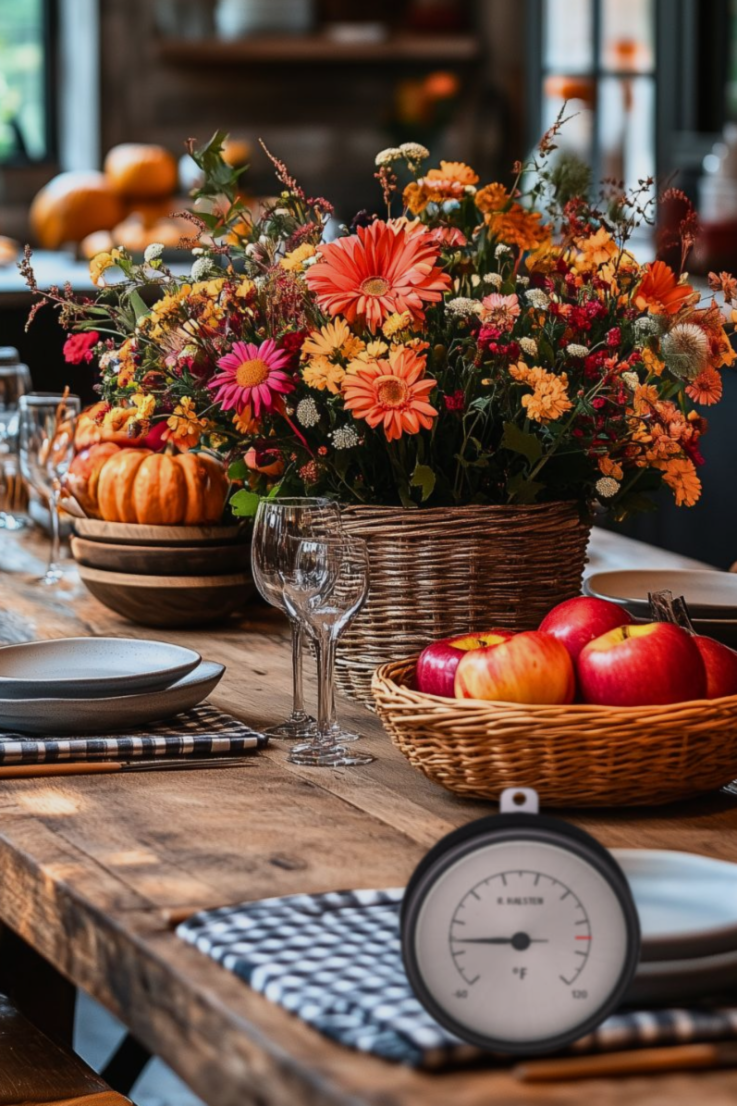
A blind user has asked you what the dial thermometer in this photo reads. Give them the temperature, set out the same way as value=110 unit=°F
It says value=-30 unit=°F
